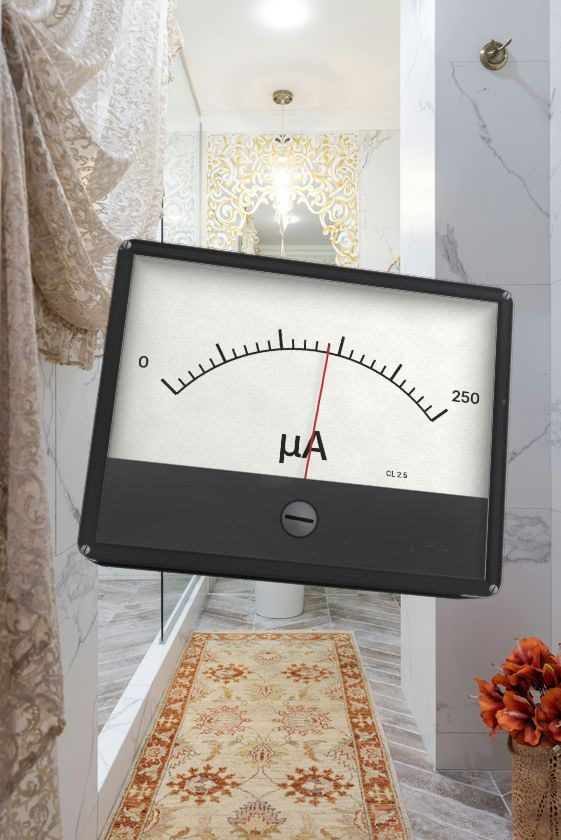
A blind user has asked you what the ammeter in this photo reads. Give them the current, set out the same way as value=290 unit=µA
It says value=140 unit=µA
